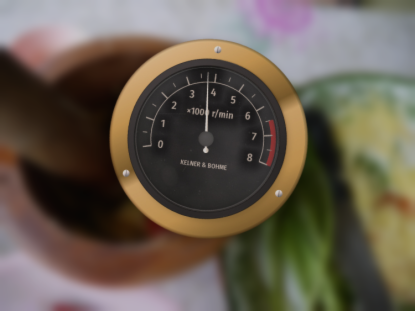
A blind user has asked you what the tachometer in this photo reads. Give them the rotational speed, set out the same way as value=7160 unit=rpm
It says value=3750 unit=rpm
